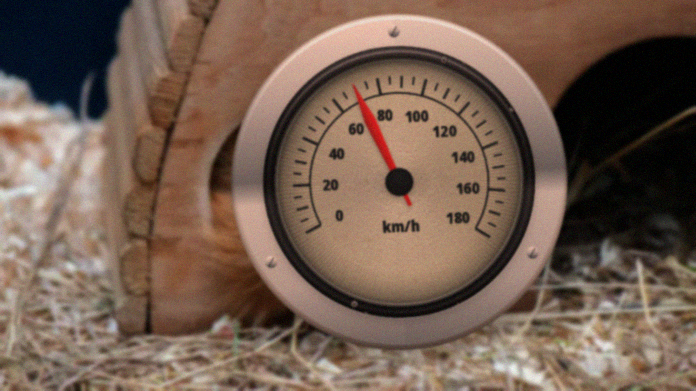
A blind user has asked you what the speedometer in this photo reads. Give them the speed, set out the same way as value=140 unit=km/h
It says value=70 unit=km/h
